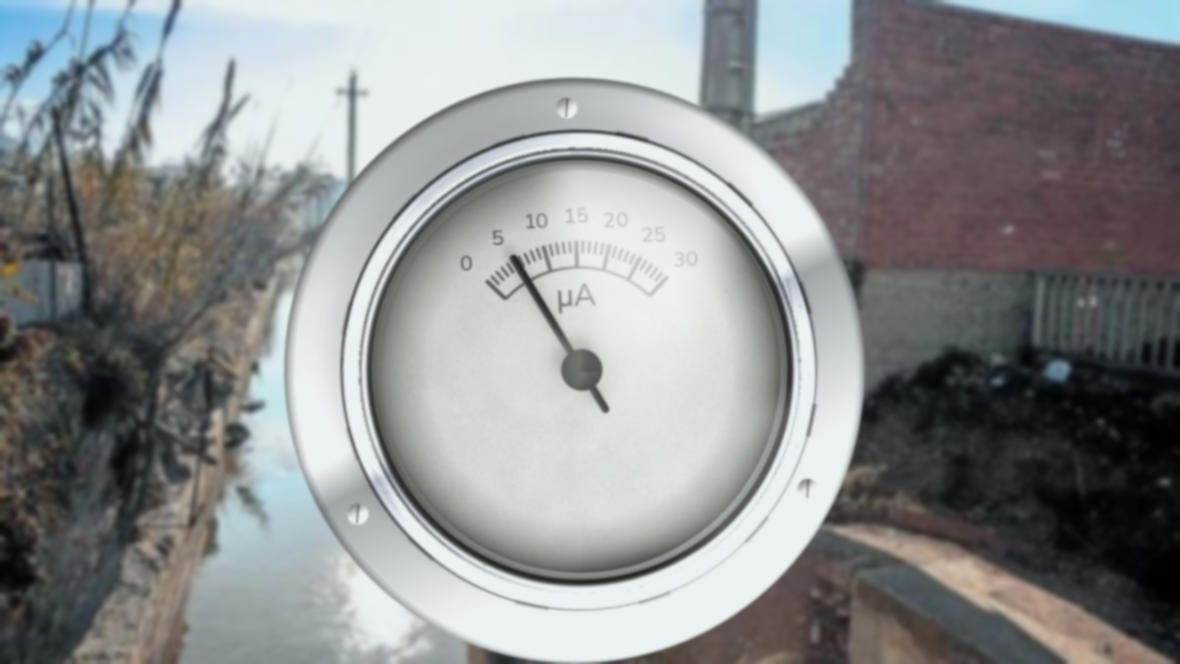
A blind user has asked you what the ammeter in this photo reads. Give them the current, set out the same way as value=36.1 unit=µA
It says value=5 unit=µA
